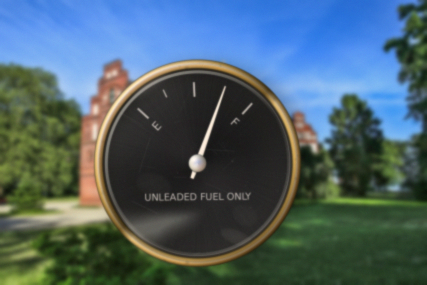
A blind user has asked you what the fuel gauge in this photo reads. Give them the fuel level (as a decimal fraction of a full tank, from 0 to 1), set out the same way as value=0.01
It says value=0.75
